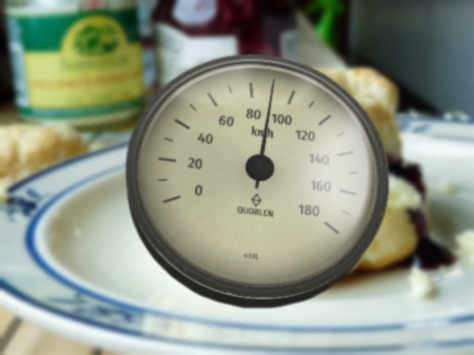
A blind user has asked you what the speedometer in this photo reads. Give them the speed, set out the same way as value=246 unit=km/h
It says value=90 unit=km/h
